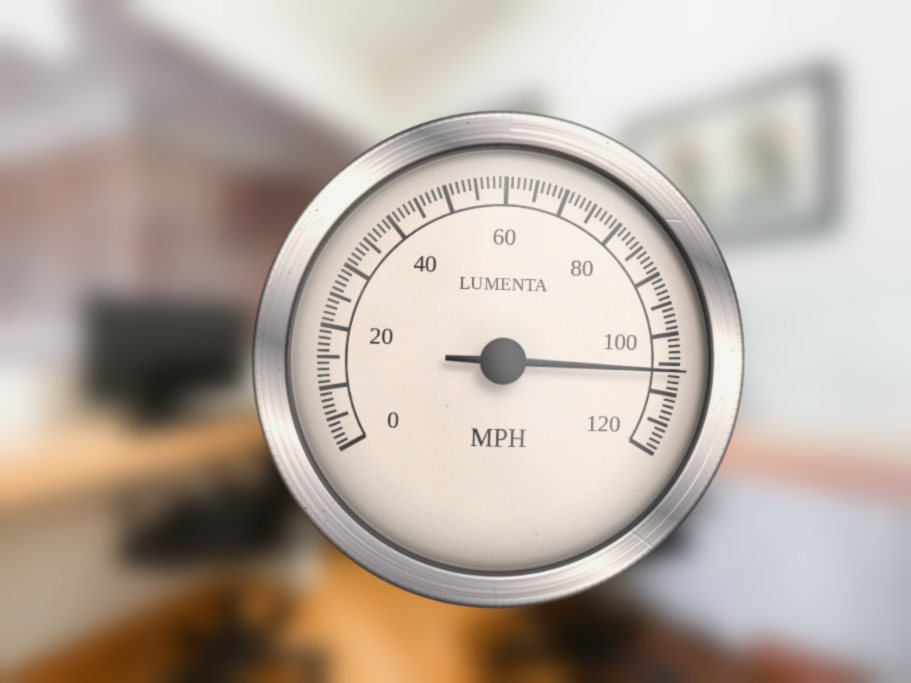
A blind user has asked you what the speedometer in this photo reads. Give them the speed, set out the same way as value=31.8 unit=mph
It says value=106 unit=mph
